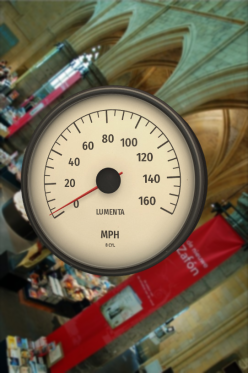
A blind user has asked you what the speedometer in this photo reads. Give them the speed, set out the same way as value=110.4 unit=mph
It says value=2.5 unit=mph
